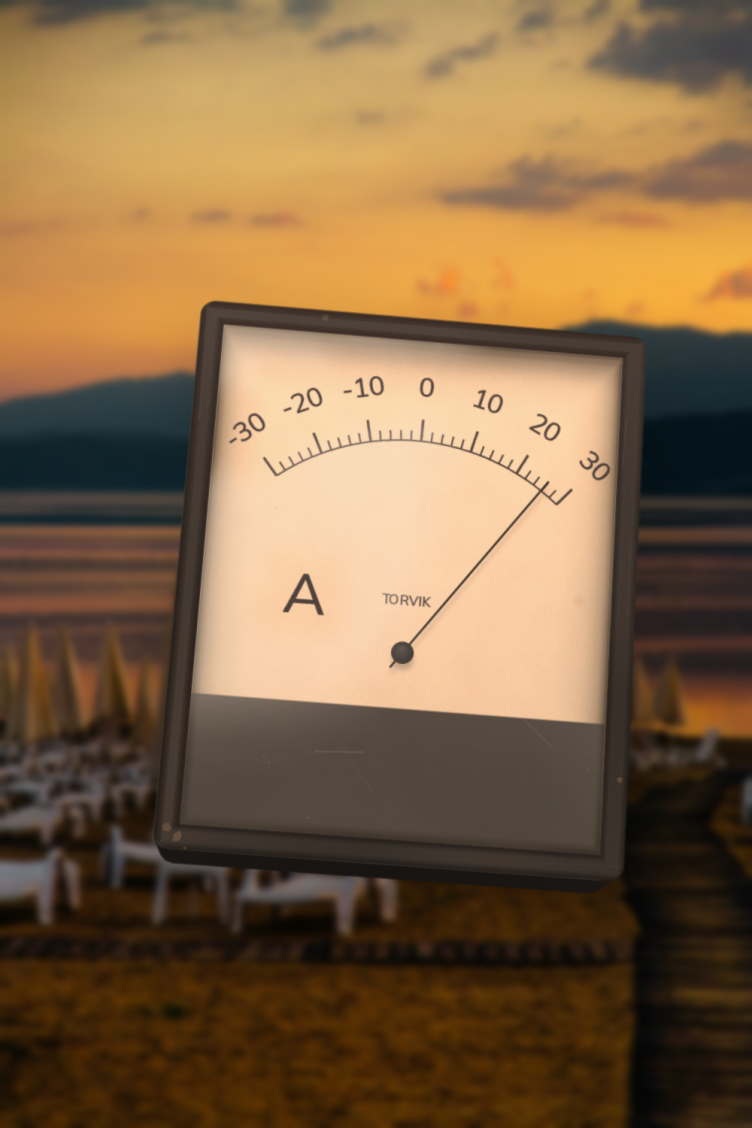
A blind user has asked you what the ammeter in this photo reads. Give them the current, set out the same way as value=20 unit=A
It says value=26 unit=A
